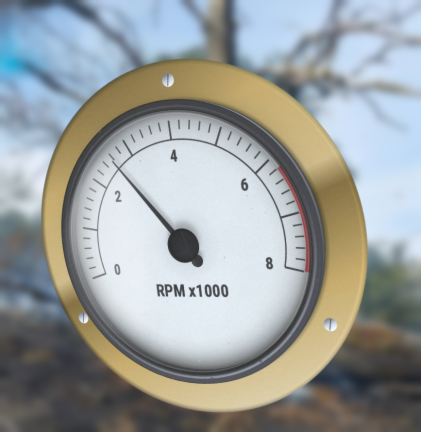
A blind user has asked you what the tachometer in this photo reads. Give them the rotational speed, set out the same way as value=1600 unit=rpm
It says value=2600 unit=rpm
